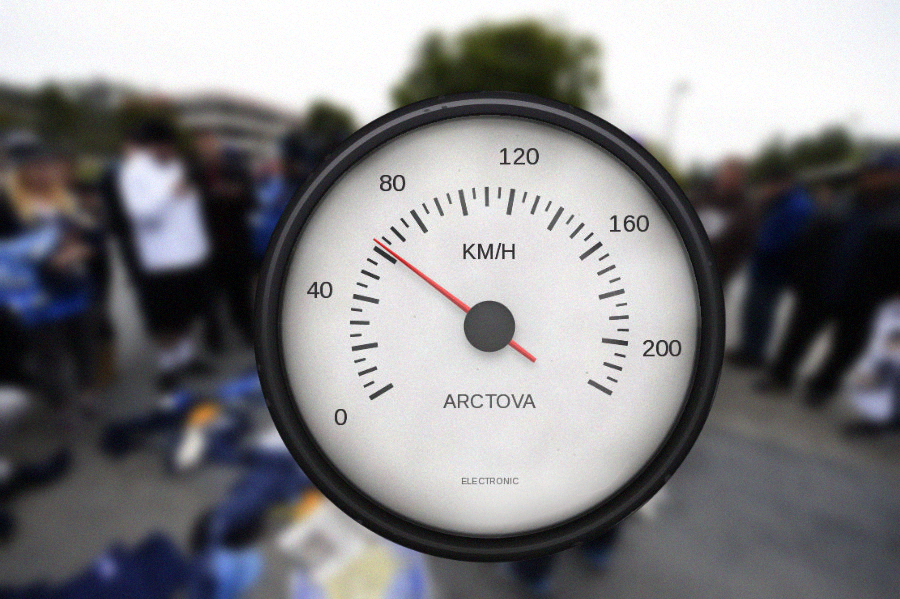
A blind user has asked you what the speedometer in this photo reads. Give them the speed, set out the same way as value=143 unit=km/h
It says value=62.5 unit=km/h
